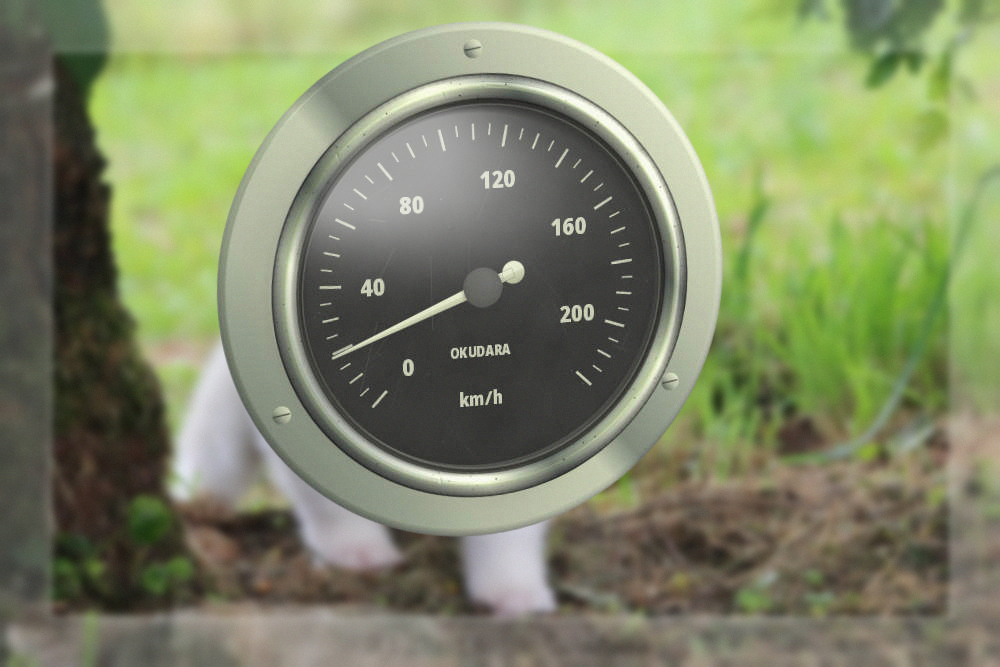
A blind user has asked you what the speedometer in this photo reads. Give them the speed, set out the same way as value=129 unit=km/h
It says value=20 unit=km/h
